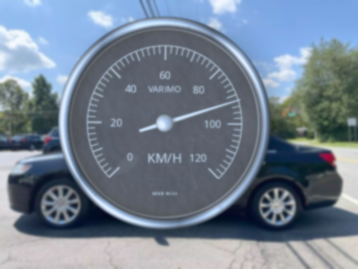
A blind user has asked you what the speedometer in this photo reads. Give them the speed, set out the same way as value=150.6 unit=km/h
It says value=92 unit=km/h
